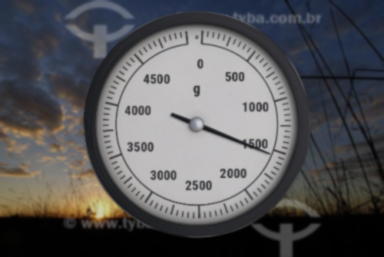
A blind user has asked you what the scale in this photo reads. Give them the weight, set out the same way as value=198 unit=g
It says value=1550 unit=g
